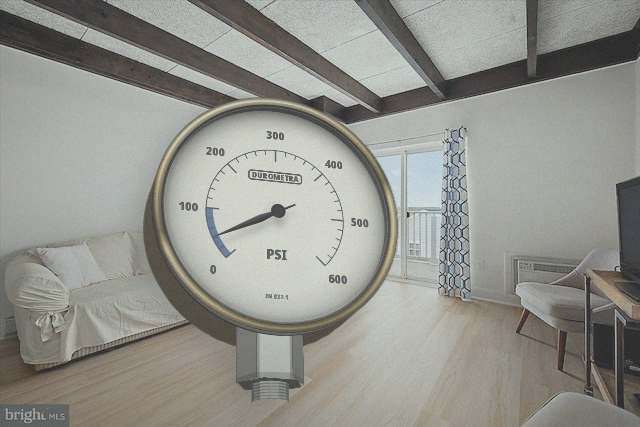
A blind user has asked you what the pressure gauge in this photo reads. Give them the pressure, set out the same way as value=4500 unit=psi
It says value=40 unit=psi
